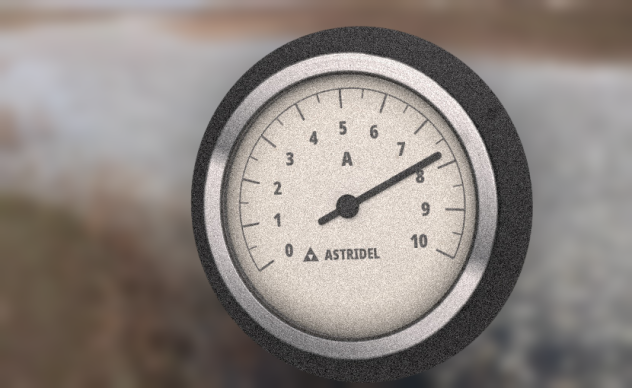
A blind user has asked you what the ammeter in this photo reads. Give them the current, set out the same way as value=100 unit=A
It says value=7.75 unit=A
